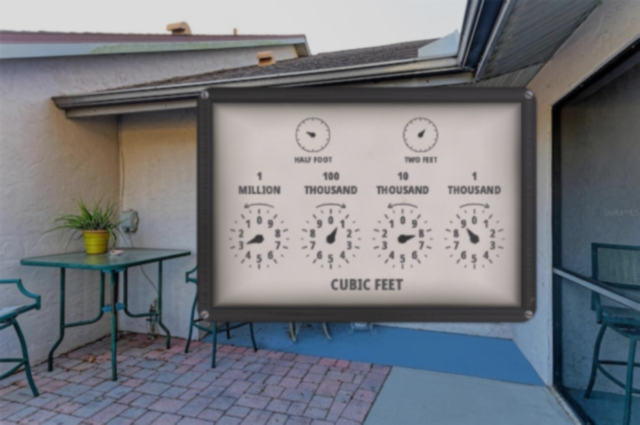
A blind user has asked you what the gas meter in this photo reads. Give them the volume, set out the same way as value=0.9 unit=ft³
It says value=307900 unit=ft³
